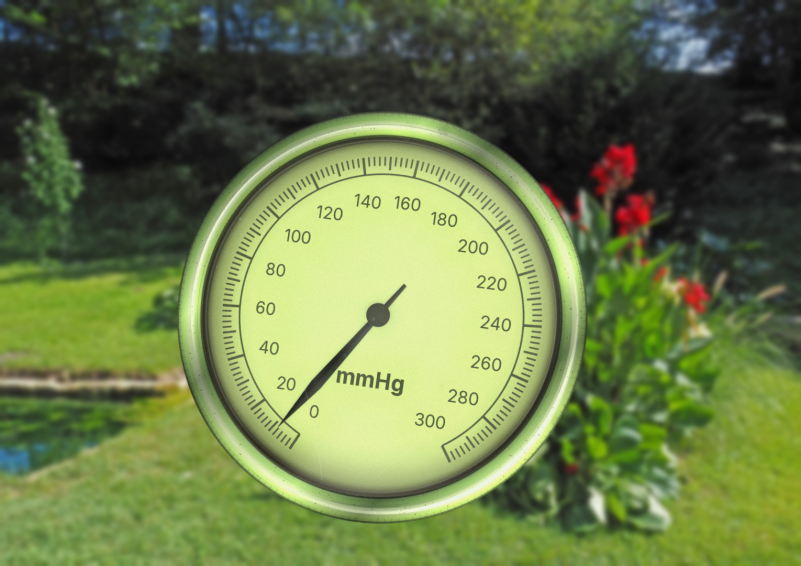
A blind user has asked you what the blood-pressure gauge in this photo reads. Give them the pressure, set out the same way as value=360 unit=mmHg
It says value=8 unit=mmHg
